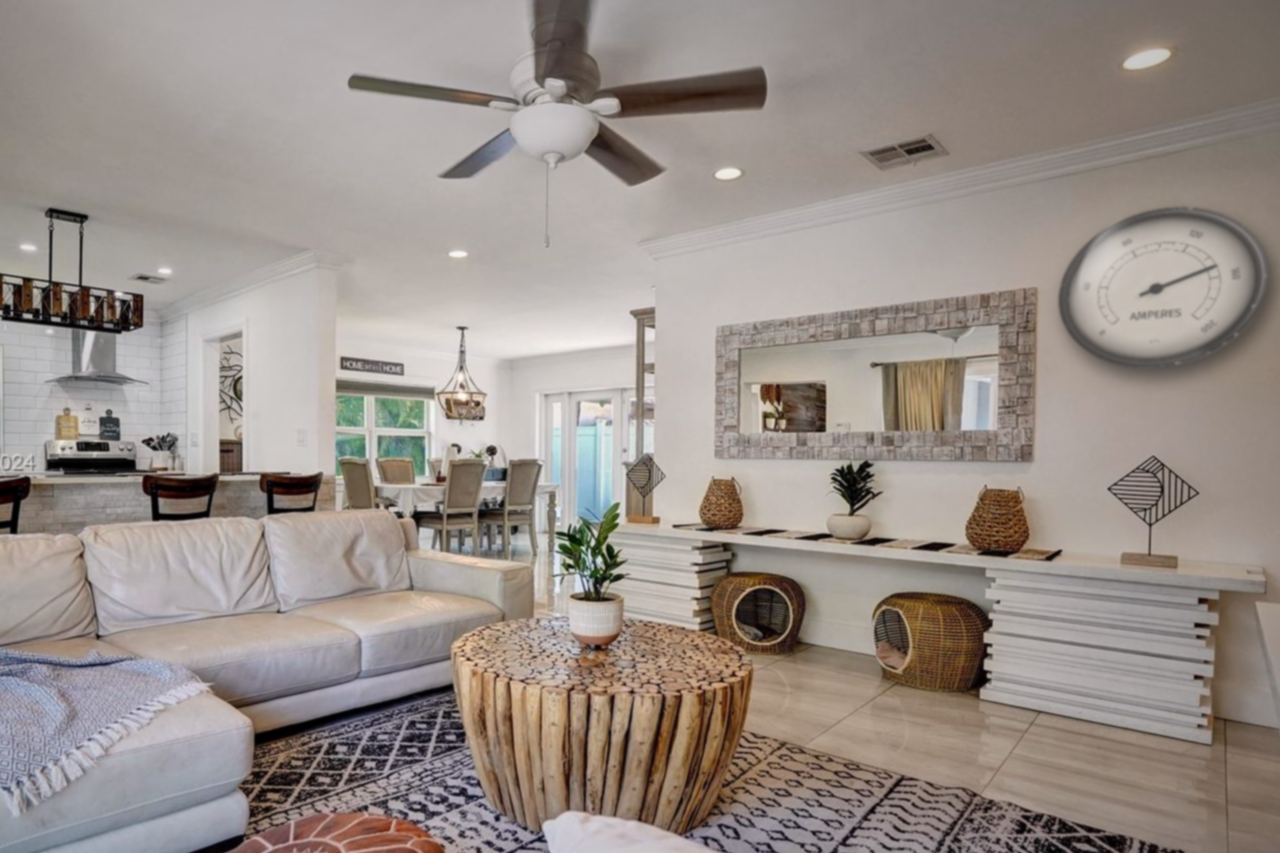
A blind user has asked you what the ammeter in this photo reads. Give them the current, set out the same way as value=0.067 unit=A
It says value=150 unit=A
